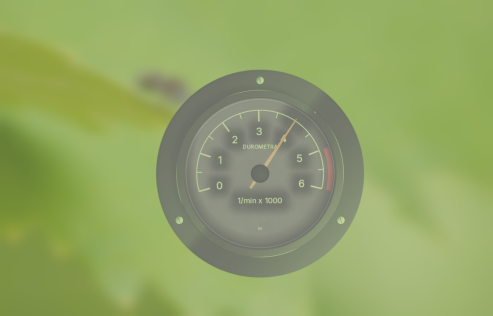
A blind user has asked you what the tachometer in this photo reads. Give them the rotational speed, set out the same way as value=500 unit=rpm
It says value=4000 unit=rpm
